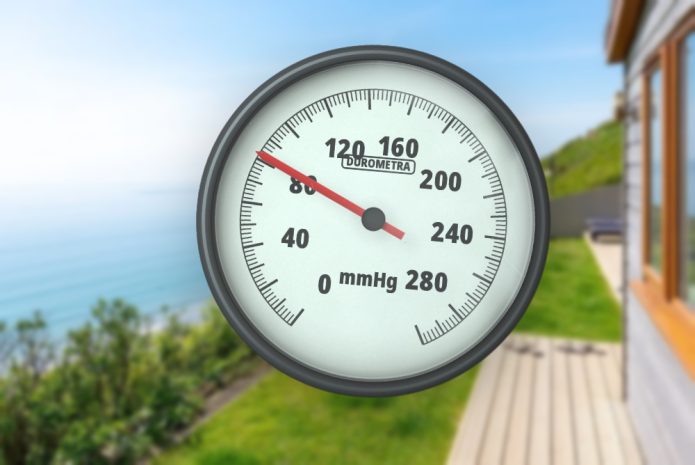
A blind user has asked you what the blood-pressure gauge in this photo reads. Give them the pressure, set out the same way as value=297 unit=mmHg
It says value=82 unit=mmHg
